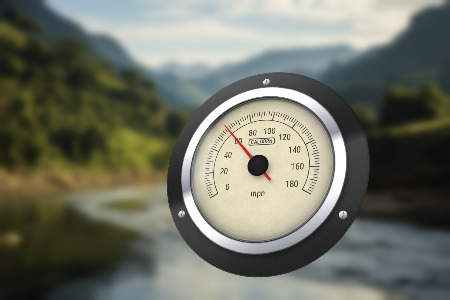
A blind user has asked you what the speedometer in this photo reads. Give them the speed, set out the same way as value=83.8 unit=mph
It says value=60 unit=mph
